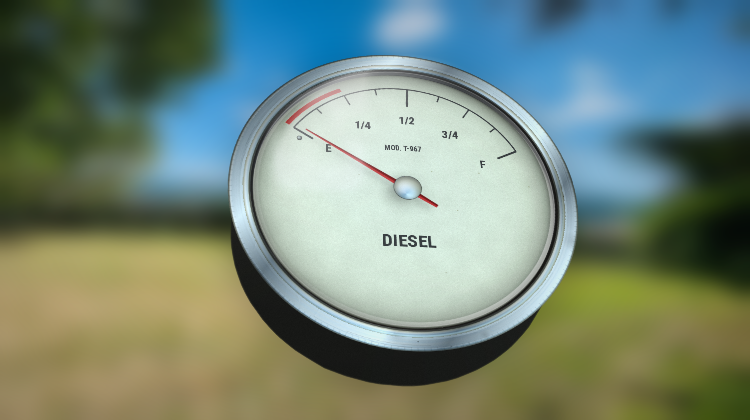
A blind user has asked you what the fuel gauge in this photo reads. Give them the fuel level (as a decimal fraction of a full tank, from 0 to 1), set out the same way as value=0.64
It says value=0
